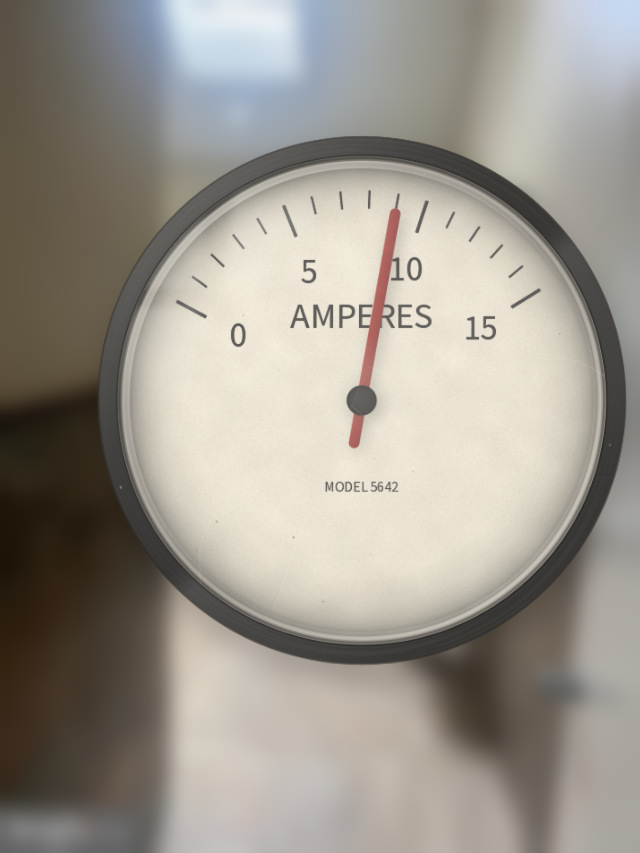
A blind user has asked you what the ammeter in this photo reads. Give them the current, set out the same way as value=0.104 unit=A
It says value=9 unit=A
